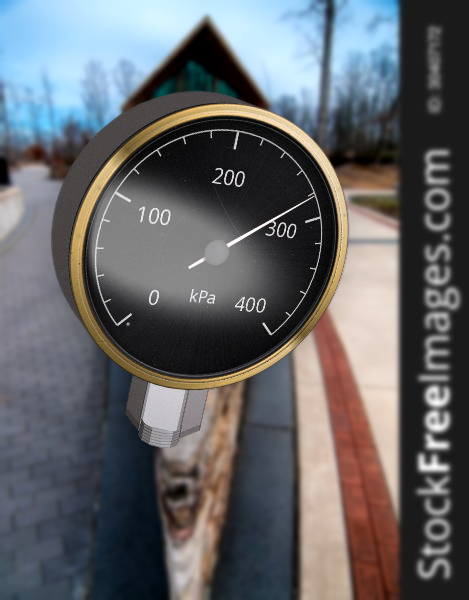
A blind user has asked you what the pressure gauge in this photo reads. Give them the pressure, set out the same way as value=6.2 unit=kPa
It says value=280 unit=kPa
